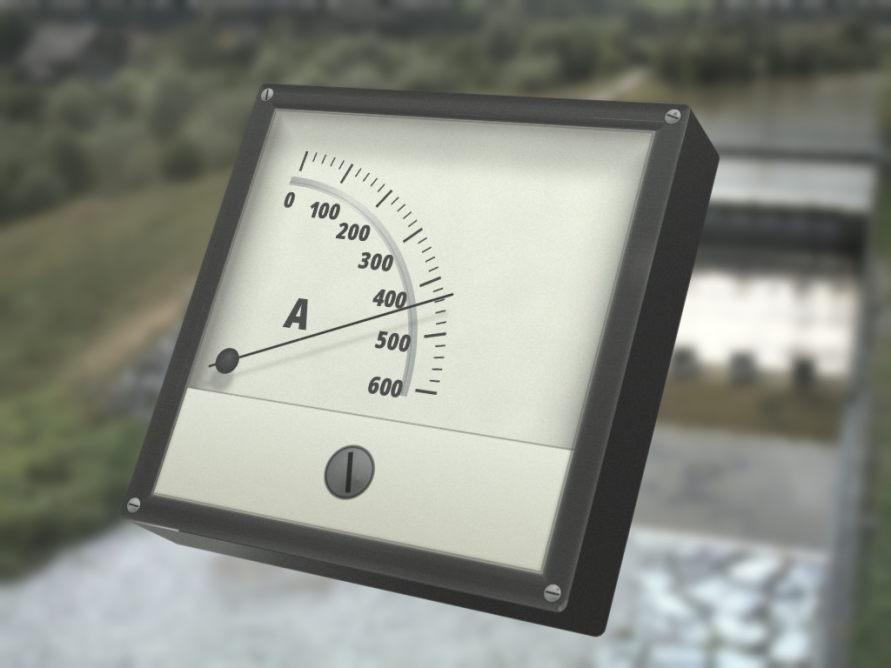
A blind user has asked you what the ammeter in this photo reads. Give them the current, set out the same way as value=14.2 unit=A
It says value=440 unit=A
